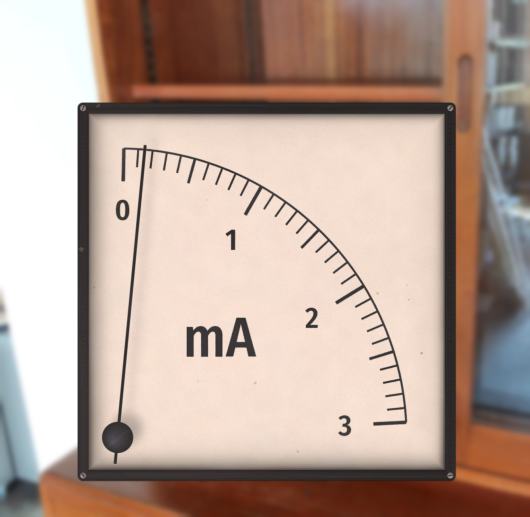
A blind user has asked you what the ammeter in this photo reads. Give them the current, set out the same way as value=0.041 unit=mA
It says value=0.15 unit=mA
